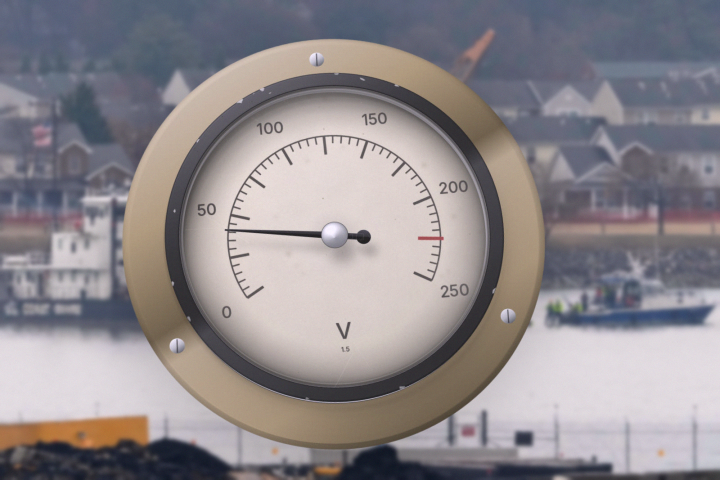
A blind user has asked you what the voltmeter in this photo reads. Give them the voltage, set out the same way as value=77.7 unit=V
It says value=40 unit=V
